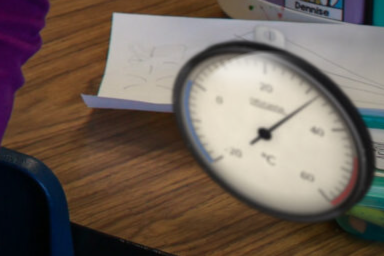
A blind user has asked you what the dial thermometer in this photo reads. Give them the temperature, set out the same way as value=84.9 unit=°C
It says value=32 unit=°C
